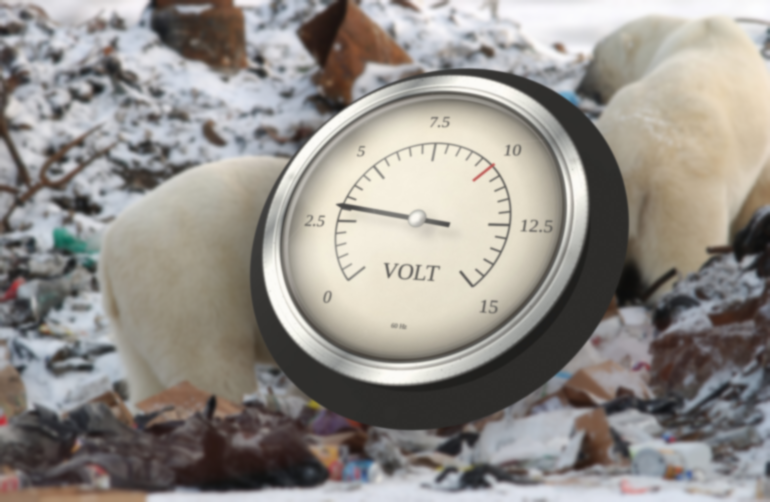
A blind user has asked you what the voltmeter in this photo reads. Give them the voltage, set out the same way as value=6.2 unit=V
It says value=3 unit=V
